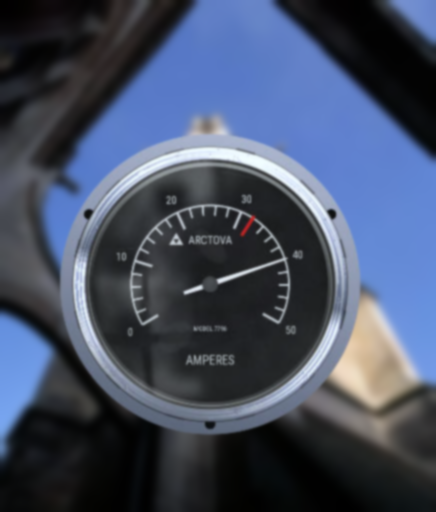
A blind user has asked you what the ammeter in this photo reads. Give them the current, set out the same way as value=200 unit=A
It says value=40 unit=A
